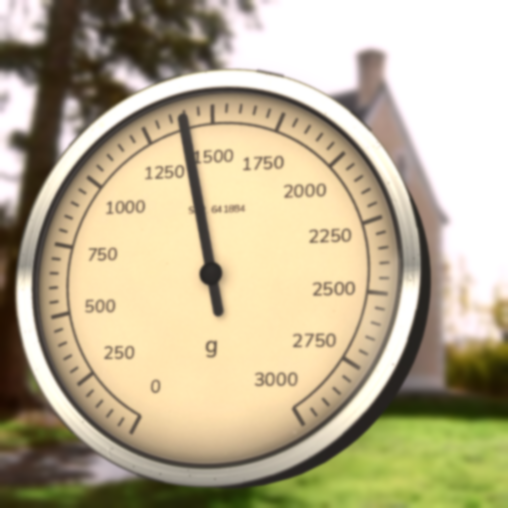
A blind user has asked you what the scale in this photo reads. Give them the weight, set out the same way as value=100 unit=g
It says value=1400 unit=g
